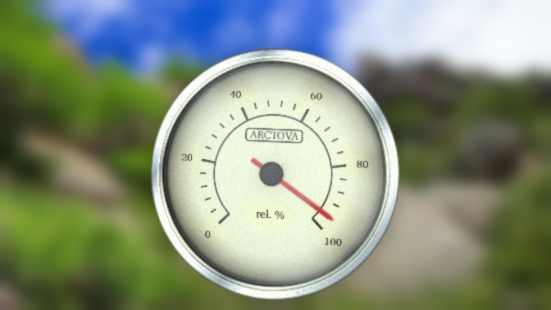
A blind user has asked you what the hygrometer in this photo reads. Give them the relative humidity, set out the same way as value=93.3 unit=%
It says value=96 unit=%
